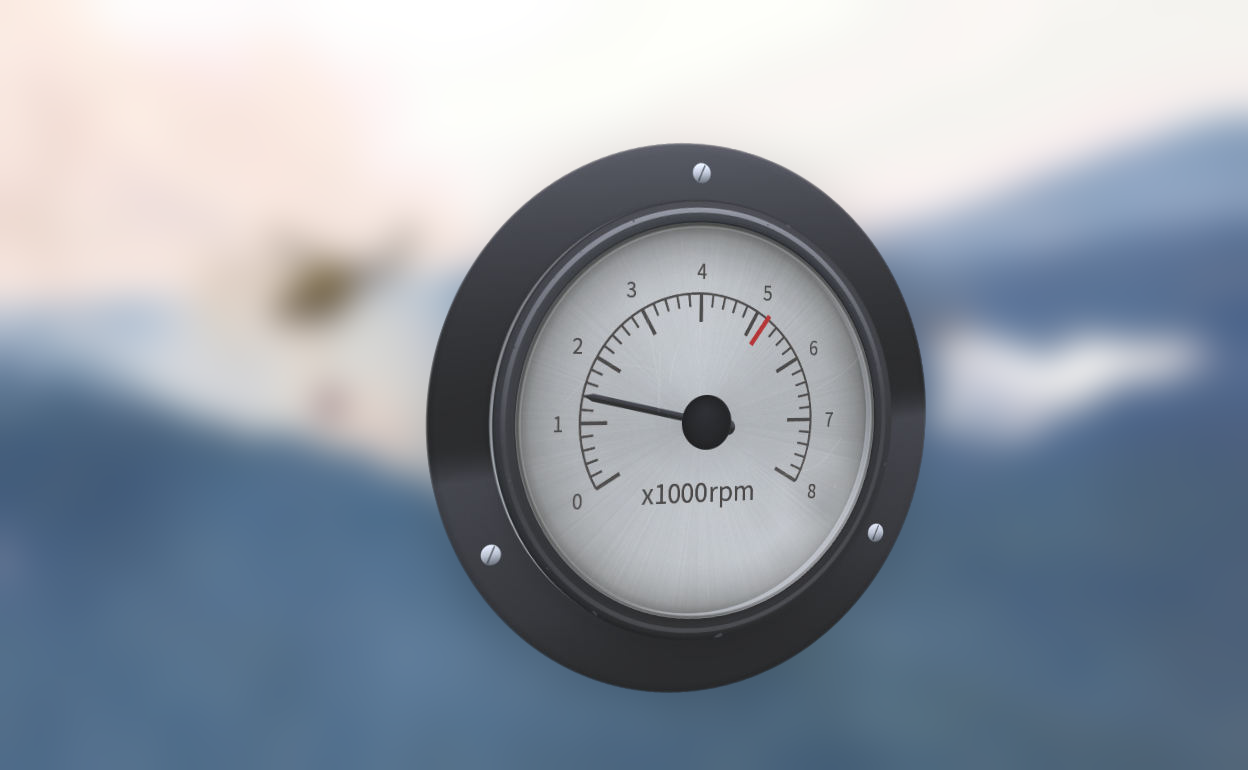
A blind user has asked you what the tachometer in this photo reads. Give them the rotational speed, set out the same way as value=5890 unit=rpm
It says value=1400 unit=rpm
